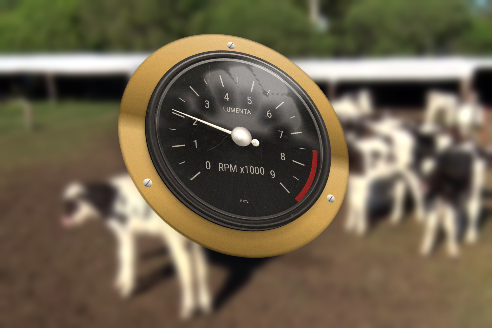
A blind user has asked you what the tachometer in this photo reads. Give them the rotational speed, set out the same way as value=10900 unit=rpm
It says value=2000 unit=rpm
